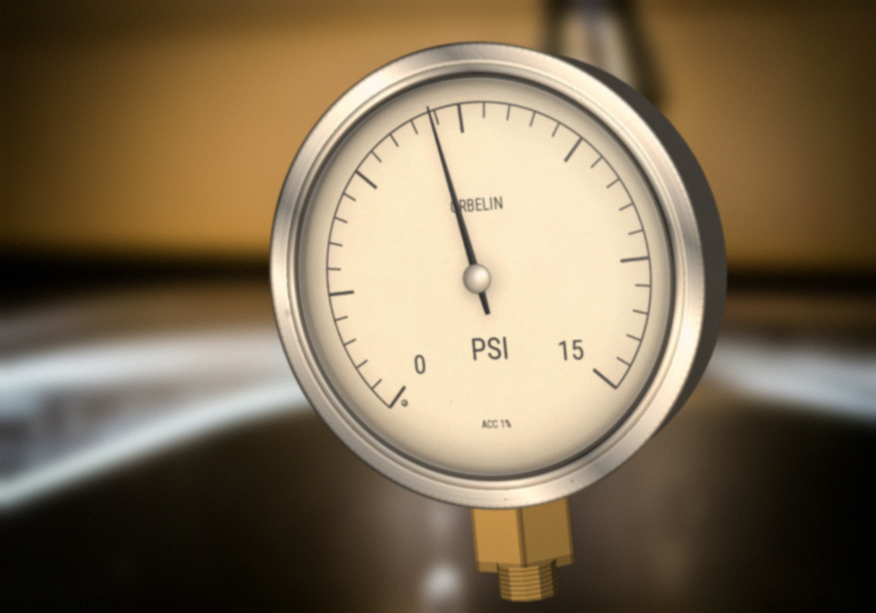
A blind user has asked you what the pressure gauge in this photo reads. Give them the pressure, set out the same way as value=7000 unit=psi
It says value=7 unit=psi
